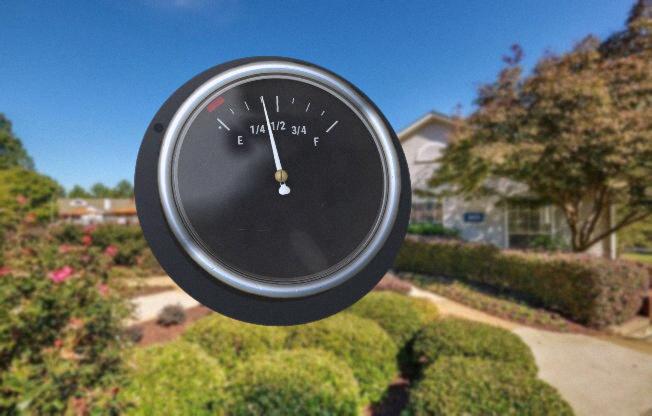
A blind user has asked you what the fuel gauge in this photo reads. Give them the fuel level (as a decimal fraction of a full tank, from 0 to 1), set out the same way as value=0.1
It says value=0.375
